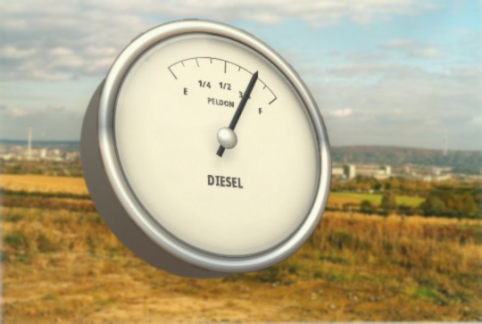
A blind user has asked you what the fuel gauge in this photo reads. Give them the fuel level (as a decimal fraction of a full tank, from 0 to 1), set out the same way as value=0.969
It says value=0.75
